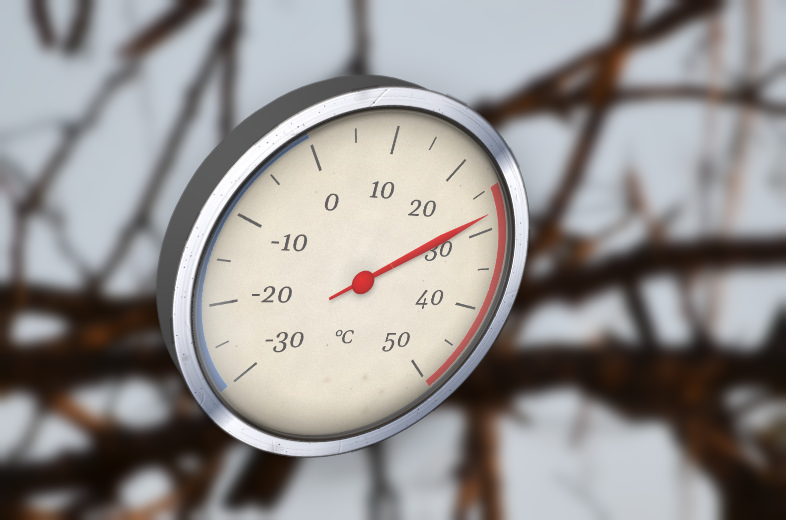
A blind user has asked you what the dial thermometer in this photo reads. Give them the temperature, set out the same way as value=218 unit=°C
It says value=27.5 unit=°C
